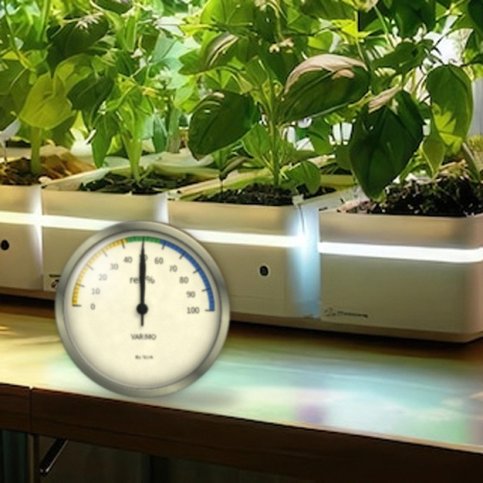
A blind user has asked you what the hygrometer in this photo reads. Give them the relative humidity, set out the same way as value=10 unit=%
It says value=50 unit=%
